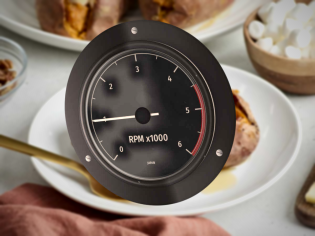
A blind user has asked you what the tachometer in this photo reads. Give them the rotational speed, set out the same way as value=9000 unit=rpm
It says value=1000 unit=rpm
